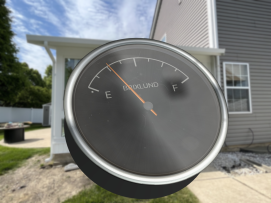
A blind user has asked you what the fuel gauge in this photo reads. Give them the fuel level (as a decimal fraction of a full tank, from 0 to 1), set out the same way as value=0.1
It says value=0.25
